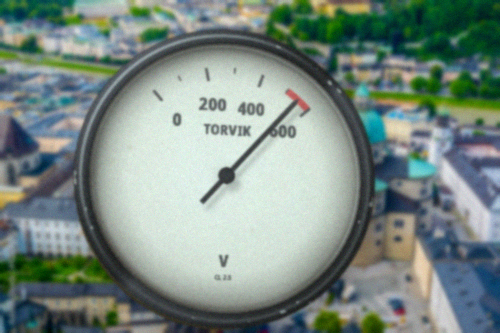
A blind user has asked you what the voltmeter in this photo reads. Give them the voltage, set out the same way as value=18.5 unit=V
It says value=550 unit=V
